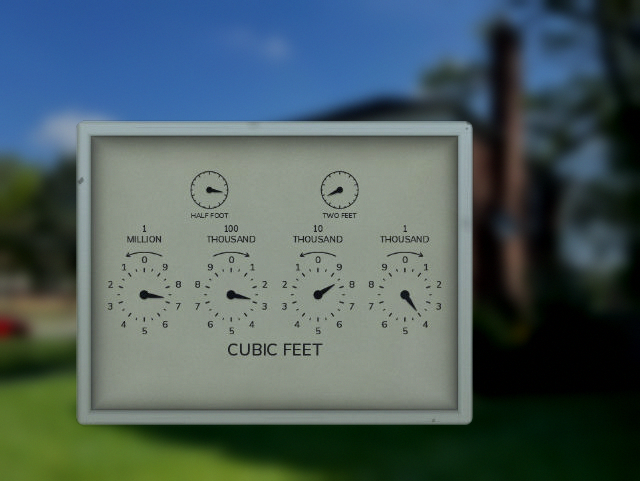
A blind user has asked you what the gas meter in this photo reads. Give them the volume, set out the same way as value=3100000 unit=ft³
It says value=728400 unit=ft³
